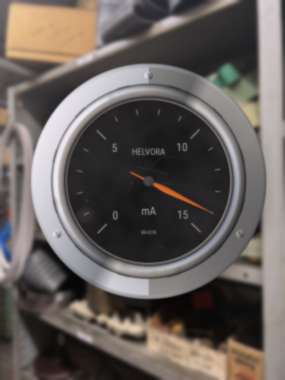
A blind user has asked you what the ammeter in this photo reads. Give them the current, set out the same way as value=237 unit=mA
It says value=14 unit=mA
